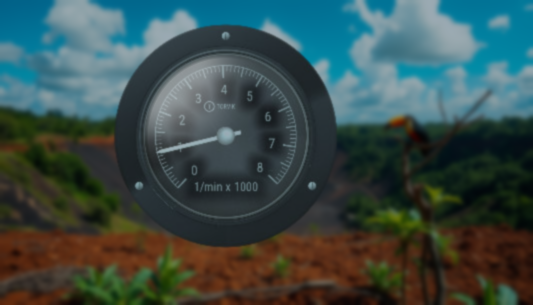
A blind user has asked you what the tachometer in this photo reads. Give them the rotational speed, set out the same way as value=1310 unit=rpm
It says value=1000 unit=rpm
